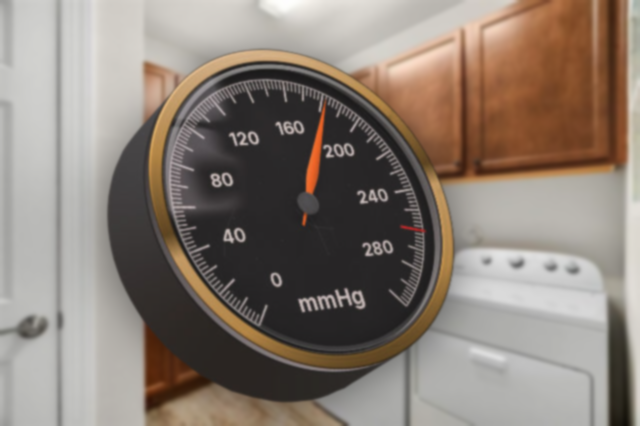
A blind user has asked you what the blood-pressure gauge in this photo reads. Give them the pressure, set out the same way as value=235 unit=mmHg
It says value=180 unit=mmHg
